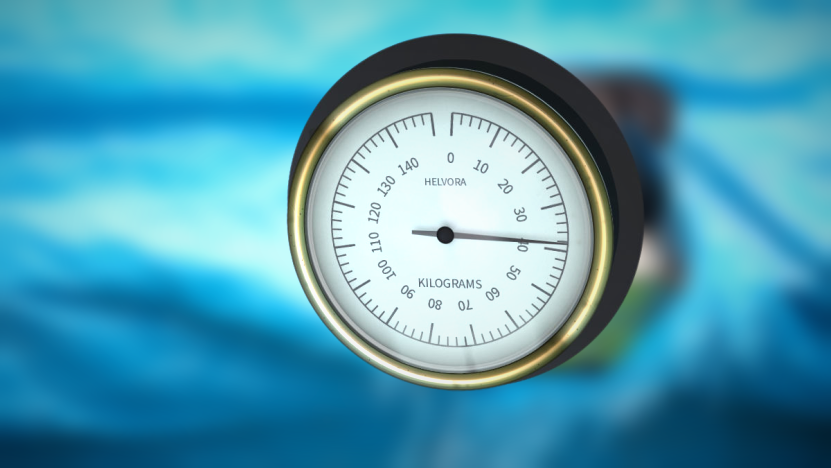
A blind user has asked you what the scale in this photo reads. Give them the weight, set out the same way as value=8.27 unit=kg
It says value=38 unit=kg
